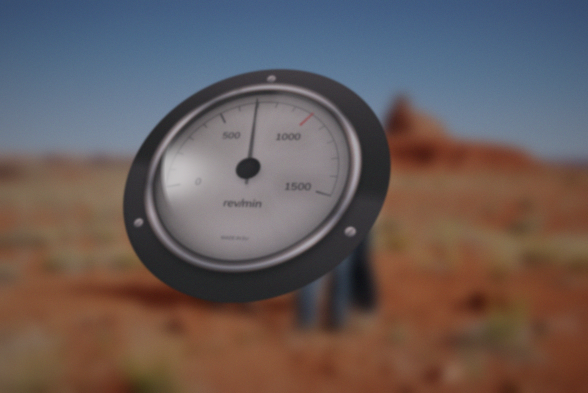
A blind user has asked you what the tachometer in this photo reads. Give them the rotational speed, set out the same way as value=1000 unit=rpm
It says value=700 unit=rpm
